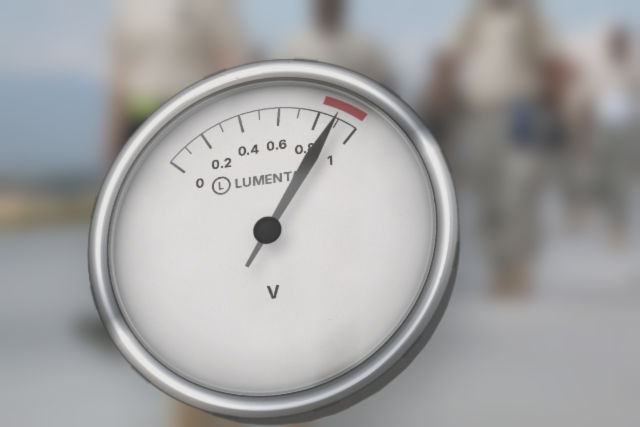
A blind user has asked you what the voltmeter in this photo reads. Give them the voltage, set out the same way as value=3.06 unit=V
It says value=0.9 unit=V
